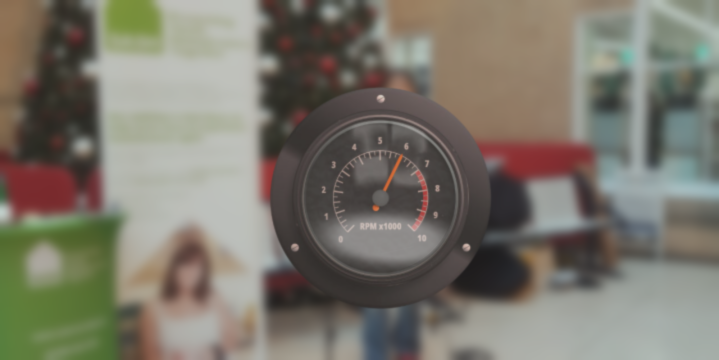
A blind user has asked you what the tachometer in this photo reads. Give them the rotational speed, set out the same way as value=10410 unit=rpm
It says value=6000 unit=rpm
